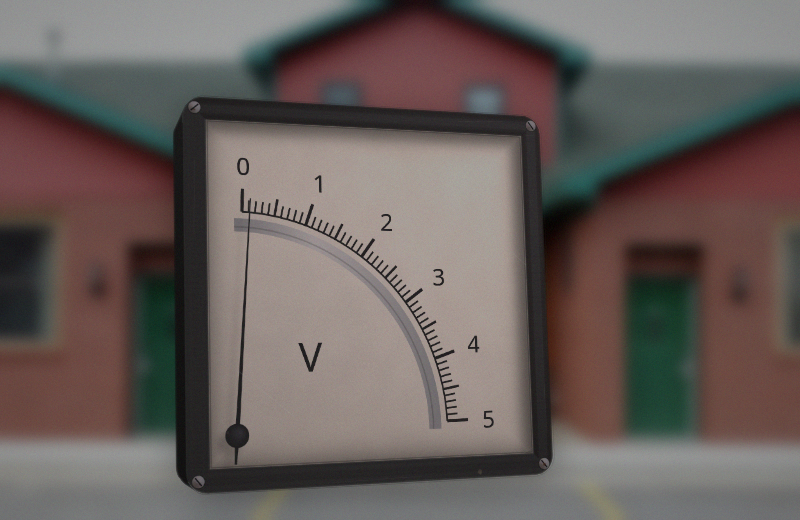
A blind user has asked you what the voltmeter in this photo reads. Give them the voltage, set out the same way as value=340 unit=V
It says value=0.1 unit=V
